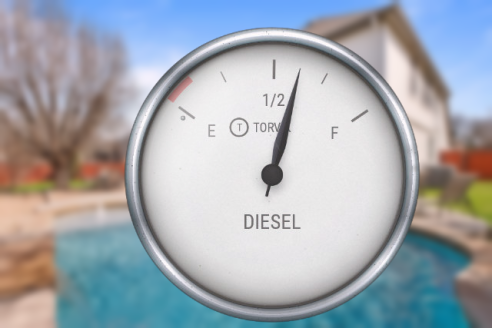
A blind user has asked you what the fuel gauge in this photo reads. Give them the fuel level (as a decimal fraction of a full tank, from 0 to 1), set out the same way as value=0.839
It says value=0.625
